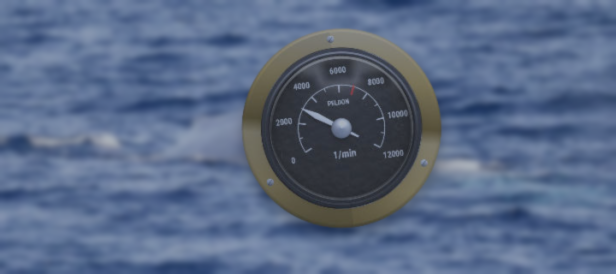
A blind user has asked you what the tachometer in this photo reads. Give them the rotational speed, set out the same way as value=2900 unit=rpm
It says value=3000 unit=rpm
